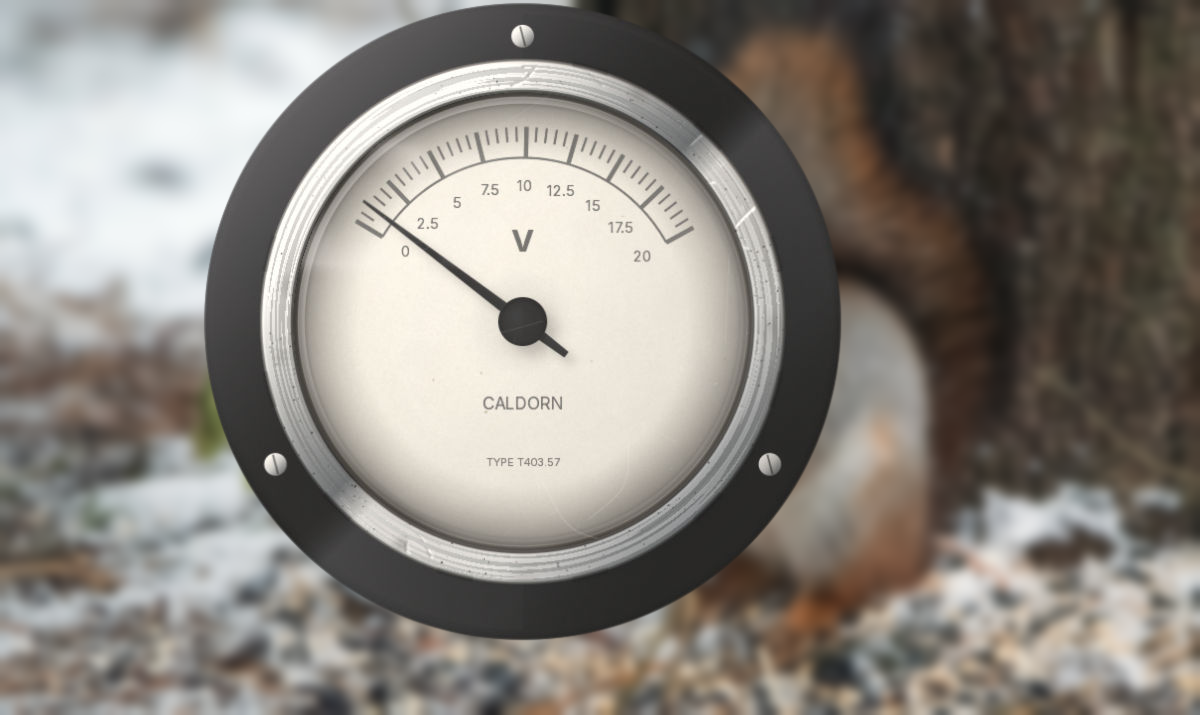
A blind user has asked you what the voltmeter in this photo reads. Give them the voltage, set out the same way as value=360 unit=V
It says value=1 unit=V
